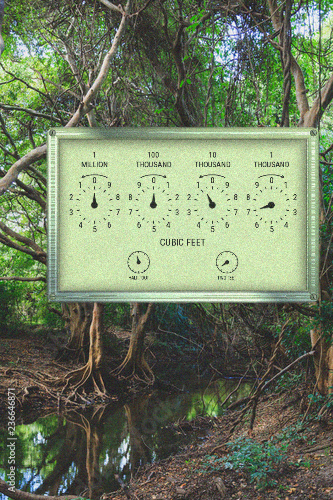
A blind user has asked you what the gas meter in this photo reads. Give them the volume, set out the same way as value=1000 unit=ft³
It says value=700 unit=ft³
